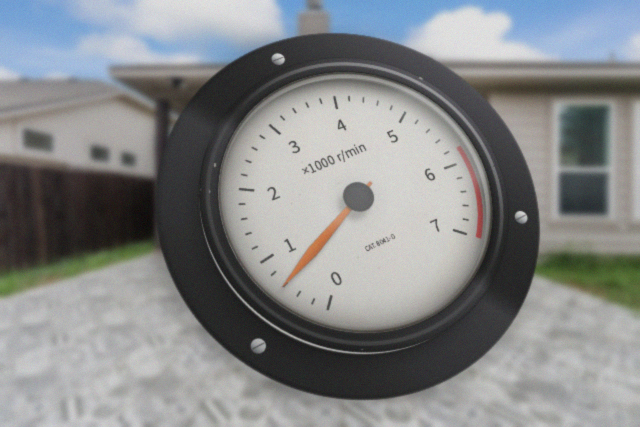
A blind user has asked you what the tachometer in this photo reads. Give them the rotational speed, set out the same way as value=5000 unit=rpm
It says value=600 unit=rpm
